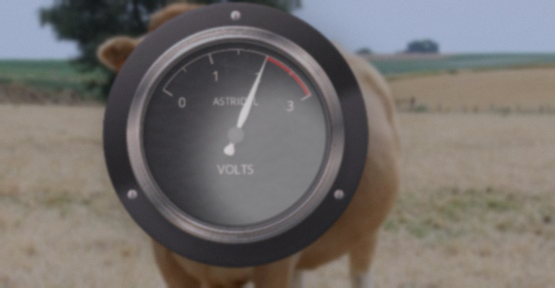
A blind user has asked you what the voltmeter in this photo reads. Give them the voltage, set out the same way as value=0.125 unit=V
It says value=2 unit=V
